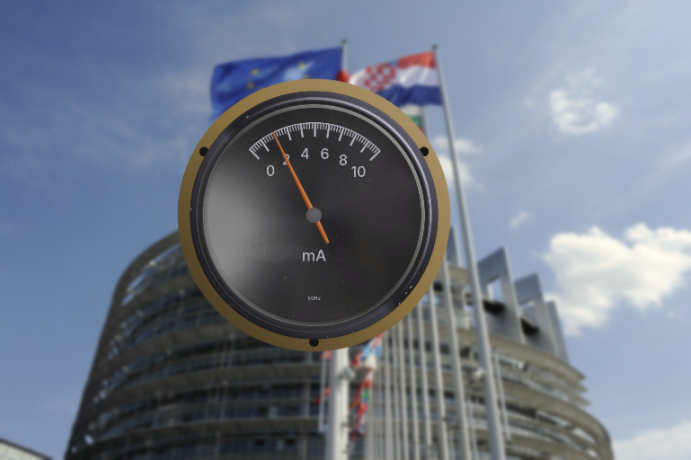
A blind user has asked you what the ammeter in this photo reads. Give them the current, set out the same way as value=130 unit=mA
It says value=2 unit=mA
